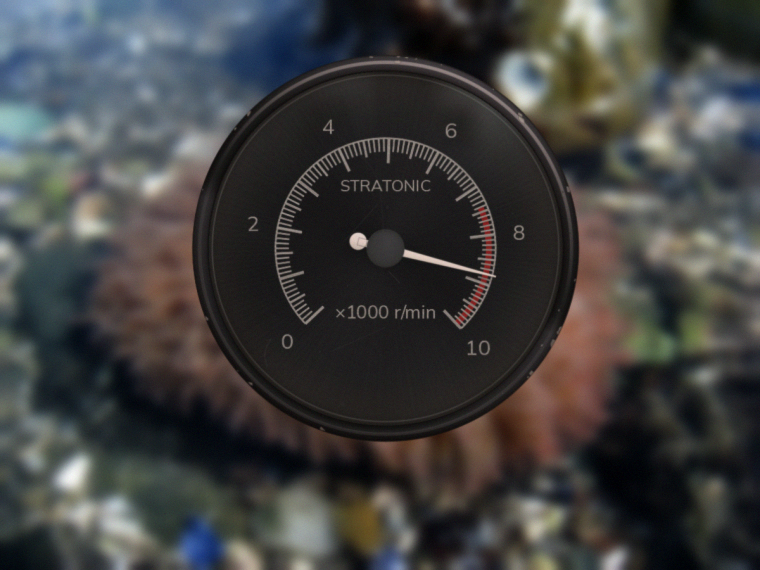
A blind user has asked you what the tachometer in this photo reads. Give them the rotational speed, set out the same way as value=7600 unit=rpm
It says value=8800 unit=rpm
